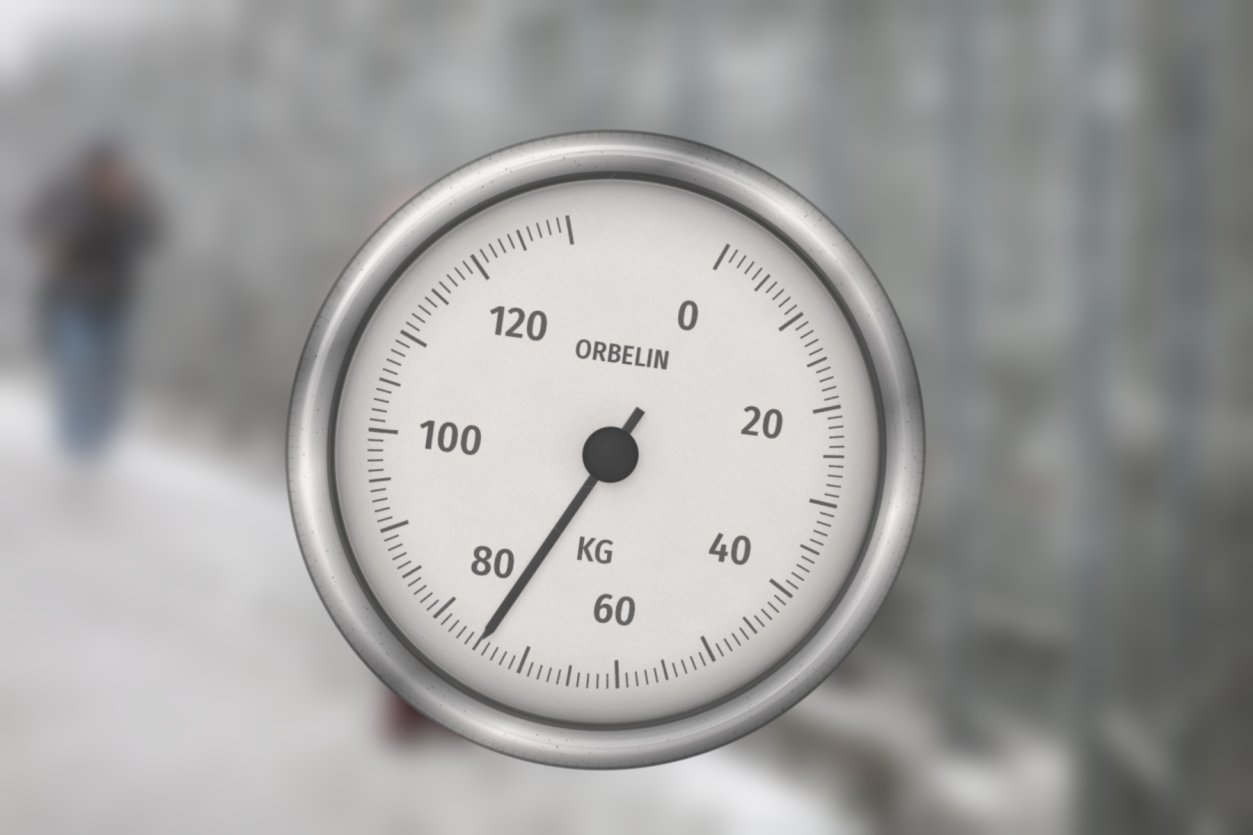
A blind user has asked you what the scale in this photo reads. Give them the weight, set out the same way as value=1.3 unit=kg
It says value=75 unit=kg
